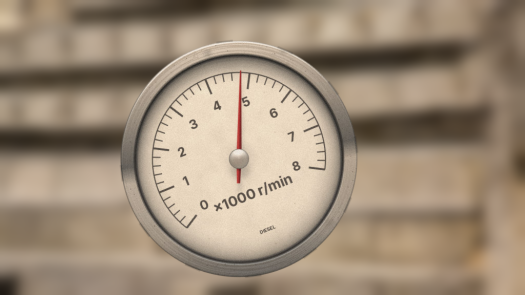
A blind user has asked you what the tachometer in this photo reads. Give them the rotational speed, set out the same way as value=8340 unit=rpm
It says value=4800 unit=rpm
